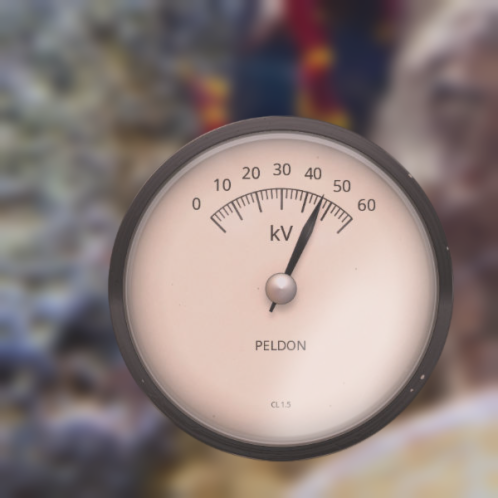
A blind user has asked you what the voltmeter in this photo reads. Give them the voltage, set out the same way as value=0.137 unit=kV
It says value=46 unit=kV
